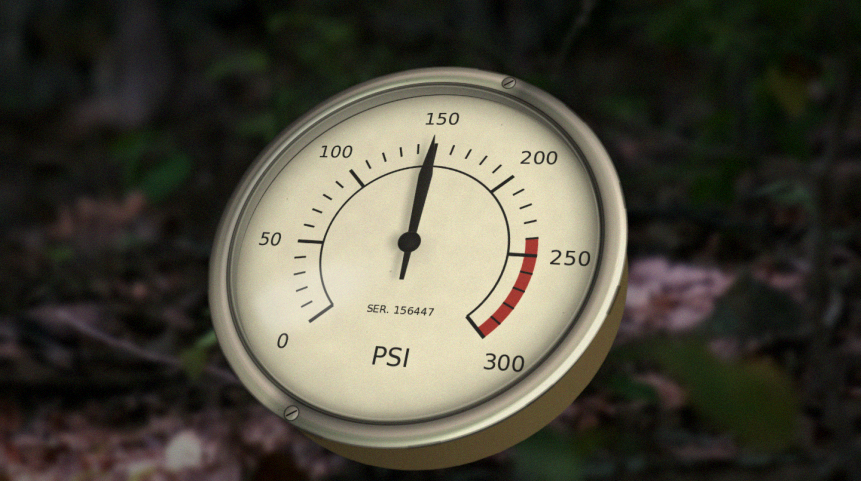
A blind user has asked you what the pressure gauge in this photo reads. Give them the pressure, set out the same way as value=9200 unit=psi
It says value=150 unit=psi
